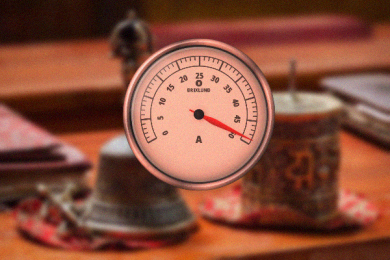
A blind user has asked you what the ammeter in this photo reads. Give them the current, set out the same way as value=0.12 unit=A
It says value=49 unit=A
